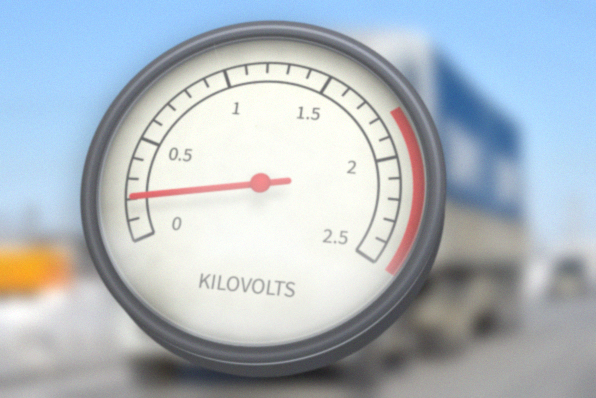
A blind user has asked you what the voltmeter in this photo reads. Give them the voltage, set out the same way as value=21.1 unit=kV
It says value=0.2 unit=kV
